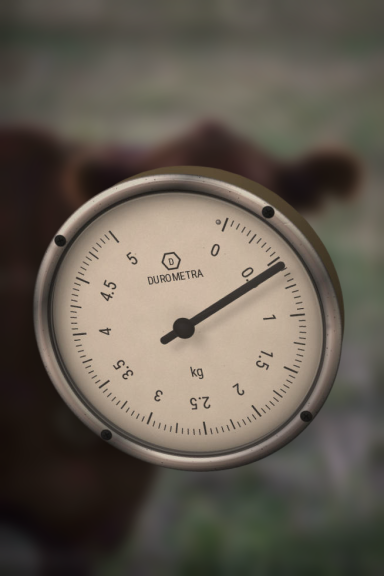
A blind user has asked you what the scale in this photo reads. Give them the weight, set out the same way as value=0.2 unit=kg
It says value=0.55 unit=kg
